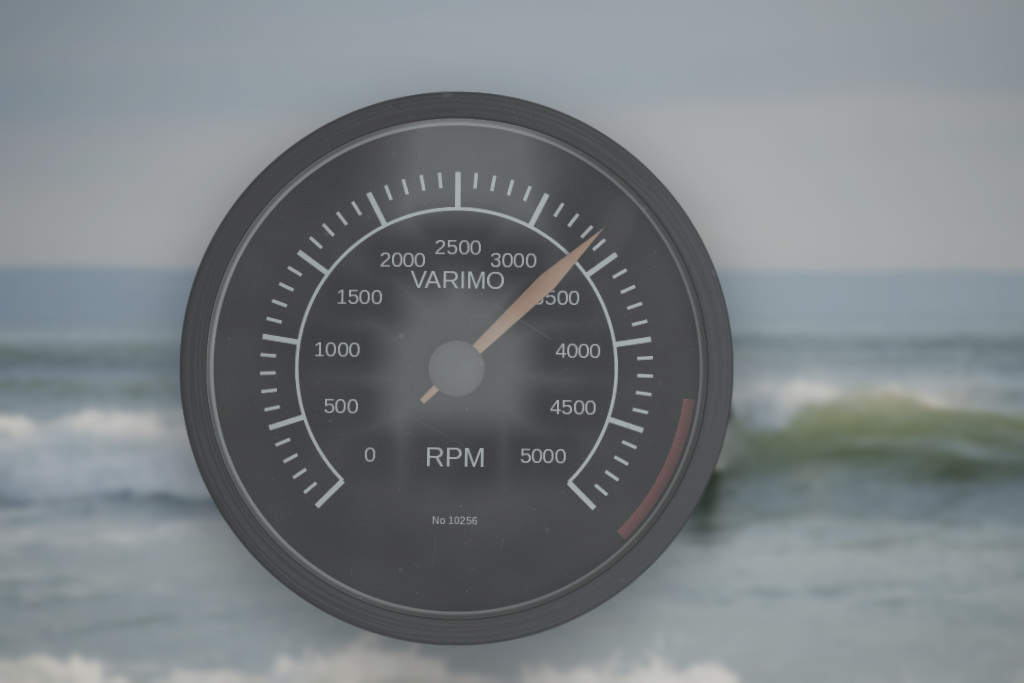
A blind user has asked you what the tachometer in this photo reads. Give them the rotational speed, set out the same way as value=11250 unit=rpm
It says value=3350 unit=rpm
